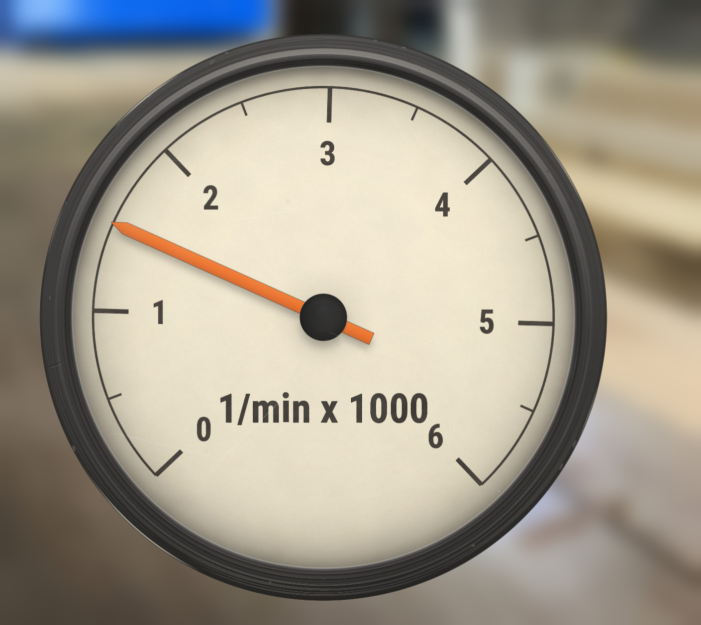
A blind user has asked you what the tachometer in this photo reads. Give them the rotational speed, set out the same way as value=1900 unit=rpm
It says value=1500 unit=rpm
